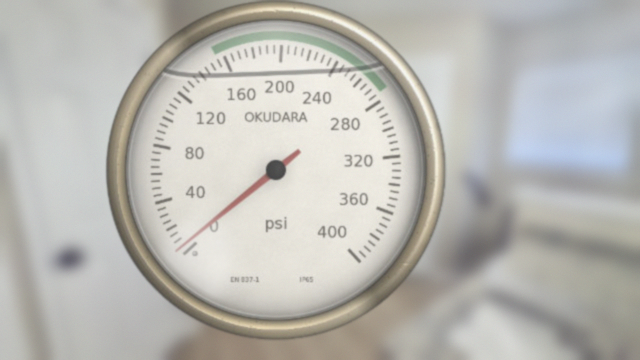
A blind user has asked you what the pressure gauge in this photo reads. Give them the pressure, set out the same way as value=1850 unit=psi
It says value=5 unit=psi
